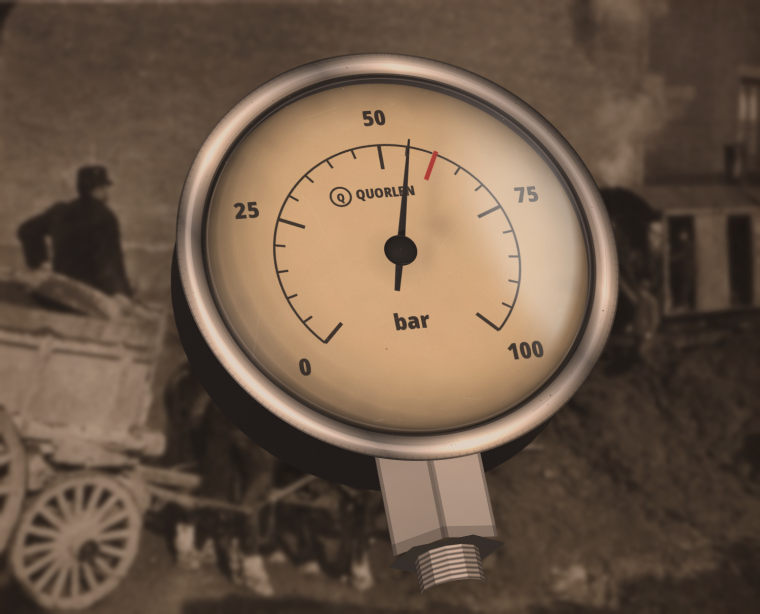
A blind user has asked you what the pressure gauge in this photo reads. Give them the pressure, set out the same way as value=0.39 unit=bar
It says value=55 unit=bar
